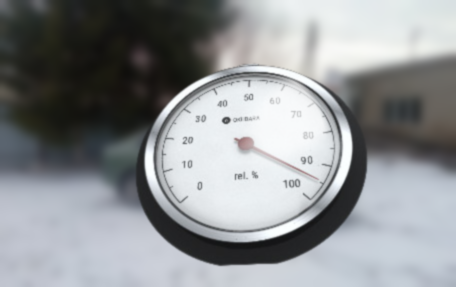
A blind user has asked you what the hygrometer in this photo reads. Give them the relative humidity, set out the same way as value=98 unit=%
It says value=95 unit=%
